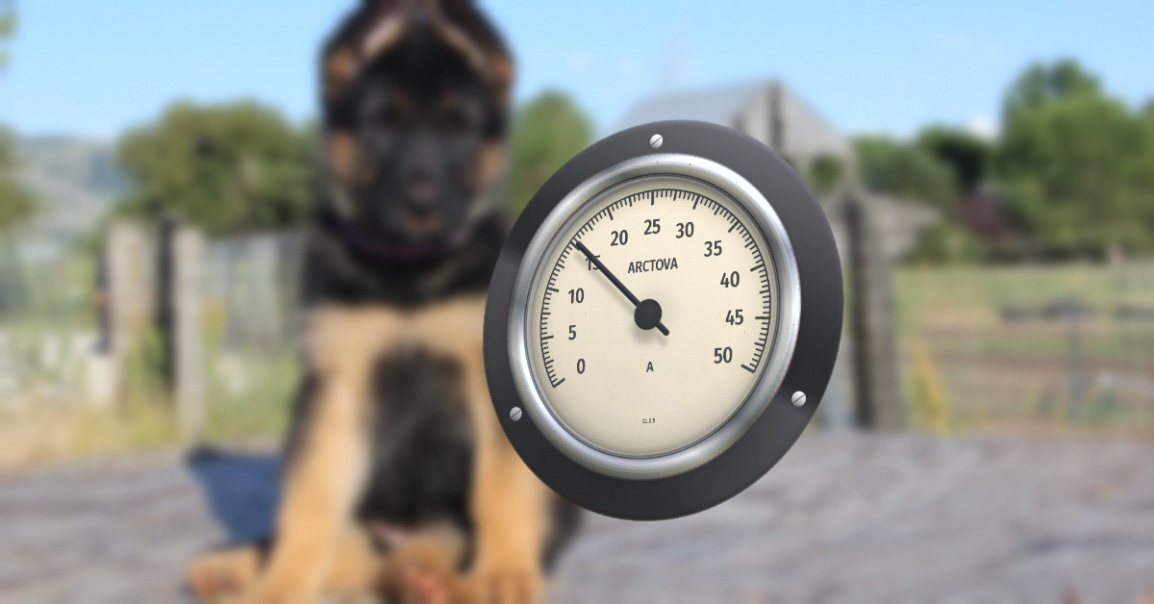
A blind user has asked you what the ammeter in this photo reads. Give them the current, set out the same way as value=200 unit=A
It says value=15.5 unit=A
